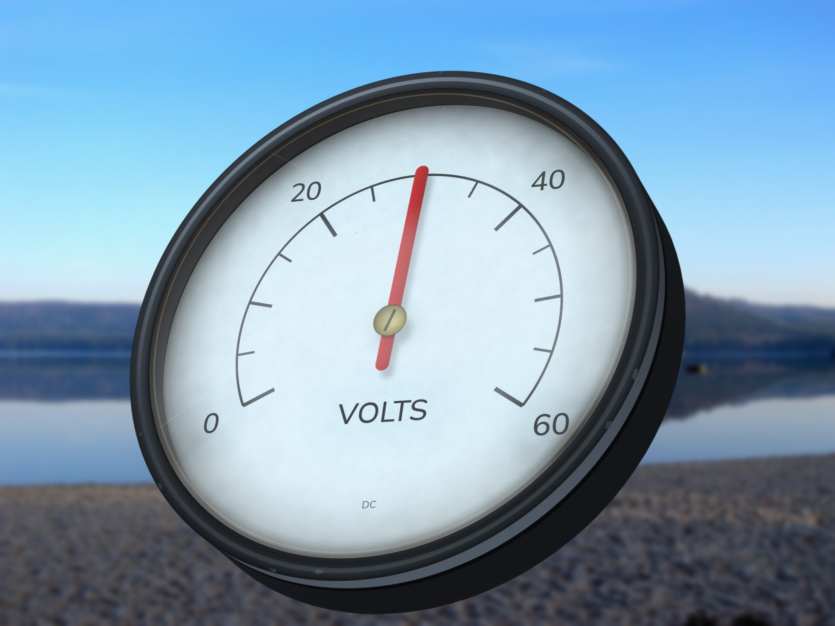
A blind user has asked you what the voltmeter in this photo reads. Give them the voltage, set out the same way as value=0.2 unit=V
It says value=30 unit=V
